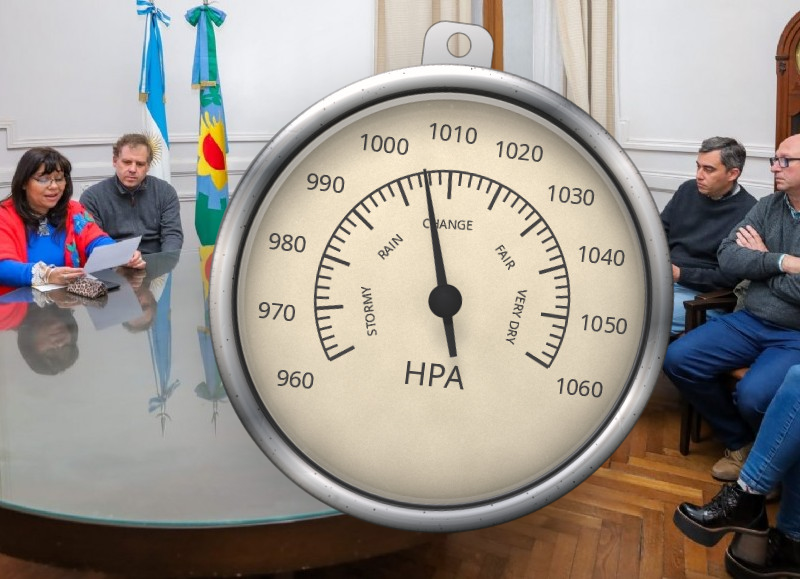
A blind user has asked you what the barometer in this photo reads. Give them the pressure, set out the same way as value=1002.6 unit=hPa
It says value=1005 unit=hPa
